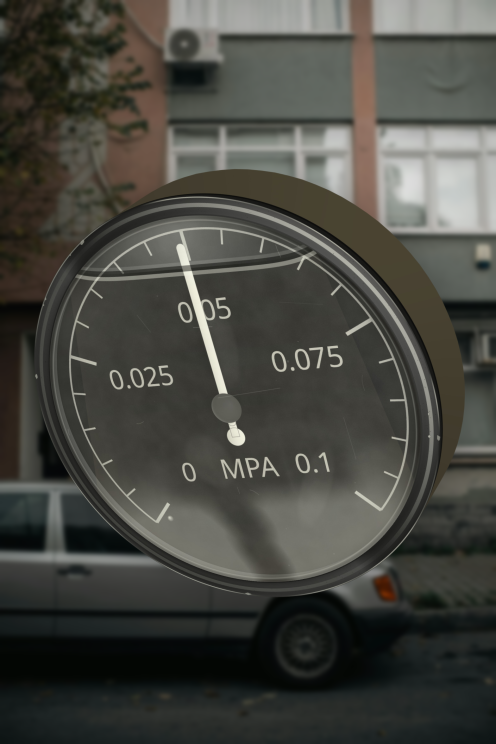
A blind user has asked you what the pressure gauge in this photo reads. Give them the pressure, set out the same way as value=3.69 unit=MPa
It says value=0.05 unit=MPa
